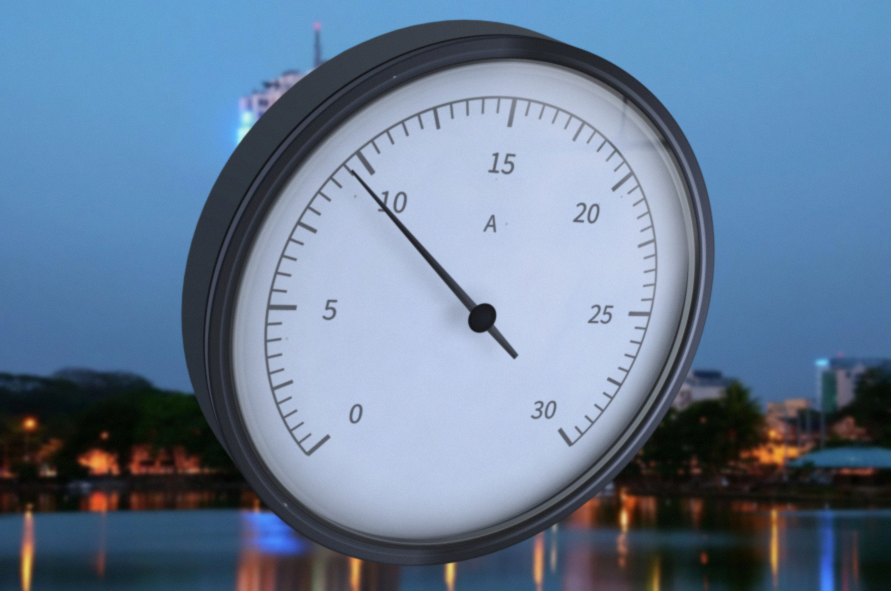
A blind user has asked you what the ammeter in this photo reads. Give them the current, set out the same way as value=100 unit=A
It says value=9.5 unit=A
